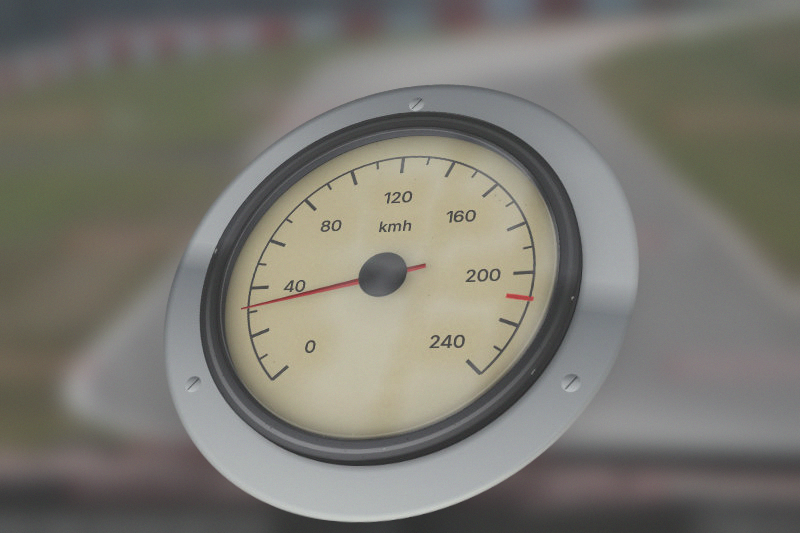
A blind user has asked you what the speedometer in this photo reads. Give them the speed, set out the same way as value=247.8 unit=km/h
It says value=30 unit=km/h
